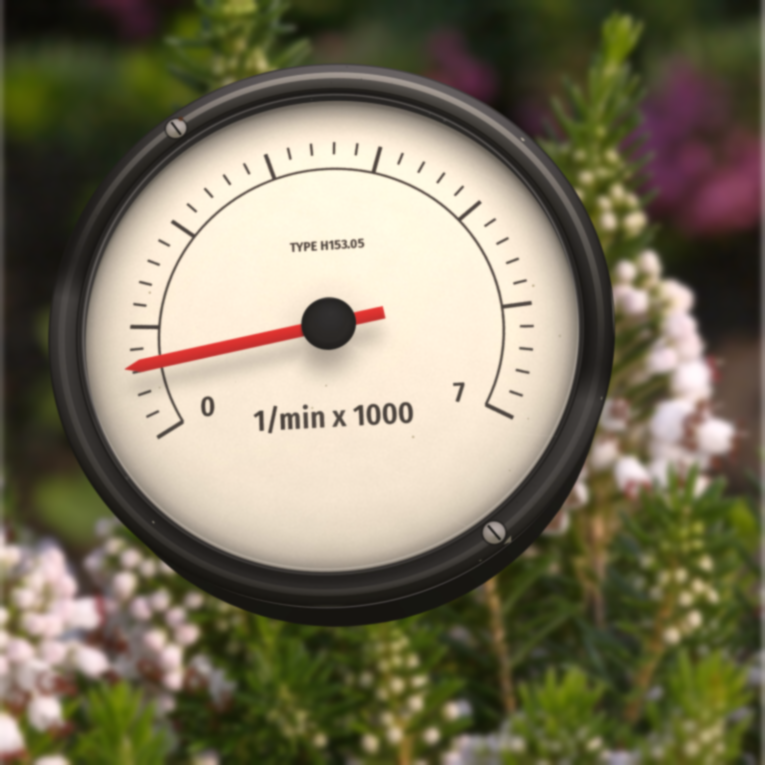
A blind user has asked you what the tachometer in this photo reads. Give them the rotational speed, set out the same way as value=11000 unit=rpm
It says value=600 unit=rpm
